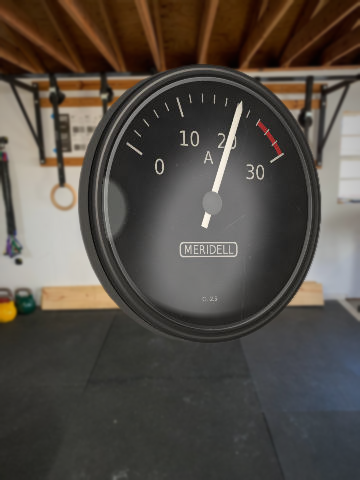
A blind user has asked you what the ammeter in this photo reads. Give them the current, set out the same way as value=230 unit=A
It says value=20 unit=A
